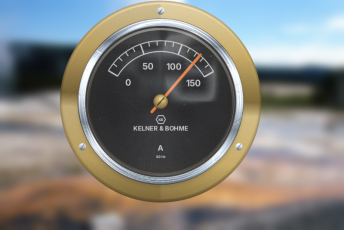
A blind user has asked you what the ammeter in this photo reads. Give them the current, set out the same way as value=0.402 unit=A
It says value=125 unit=A
